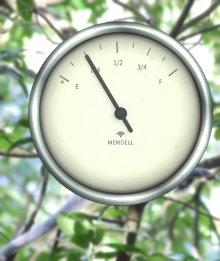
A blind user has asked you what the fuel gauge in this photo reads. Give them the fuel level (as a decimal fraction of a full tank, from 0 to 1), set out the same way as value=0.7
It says value=0.25
